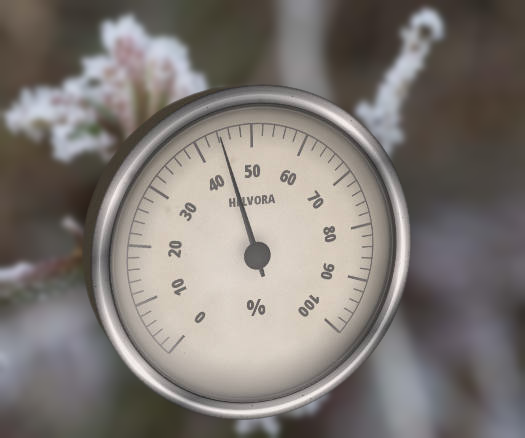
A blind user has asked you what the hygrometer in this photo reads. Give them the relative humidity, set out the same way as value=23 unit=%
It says value=44 unit=%
